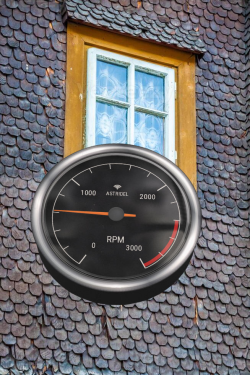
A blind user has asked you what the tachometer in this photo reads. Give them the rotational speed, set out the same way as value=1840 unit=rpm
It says value=600 unit=rpm
